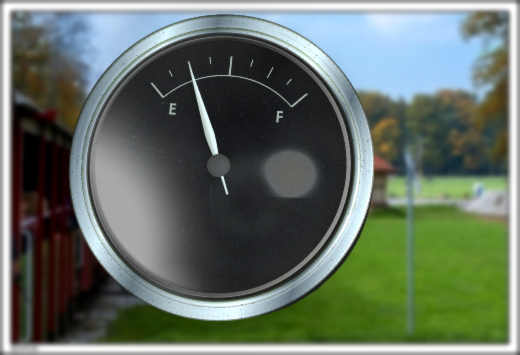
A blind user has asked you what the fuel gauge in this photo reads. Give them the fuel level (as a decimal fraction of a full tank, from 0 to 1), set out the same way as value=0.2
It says value=0.25
